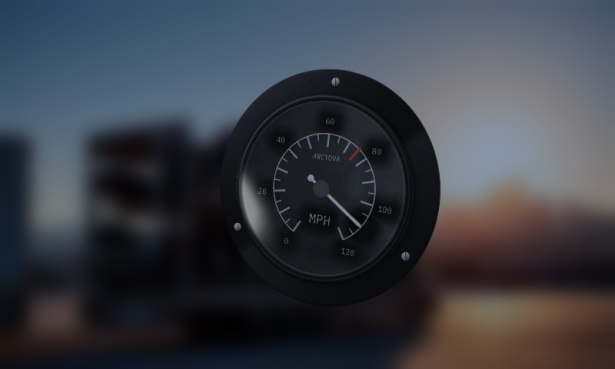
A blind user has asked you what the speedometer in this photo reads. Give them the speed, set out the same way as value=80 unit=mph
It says value=110 unit=mph
